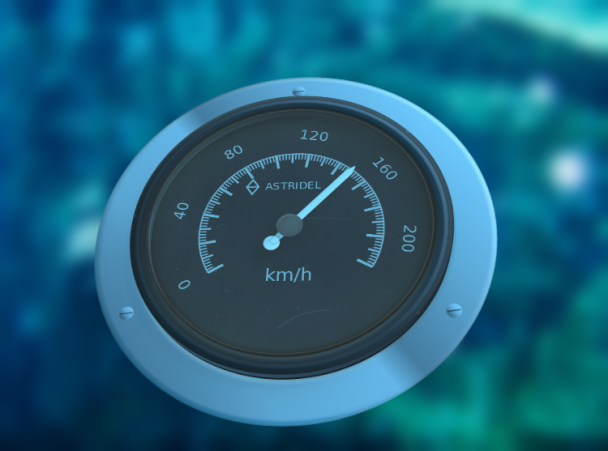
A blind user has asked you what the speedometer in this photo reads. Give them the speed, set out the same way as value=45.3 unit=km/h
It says value=150 unit=km/h
